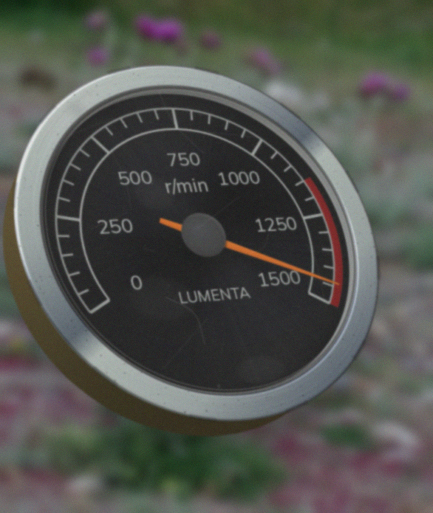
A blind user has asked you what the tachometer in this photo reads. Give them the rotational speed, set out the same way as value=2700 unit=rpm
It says value=1450 unit=rpm
